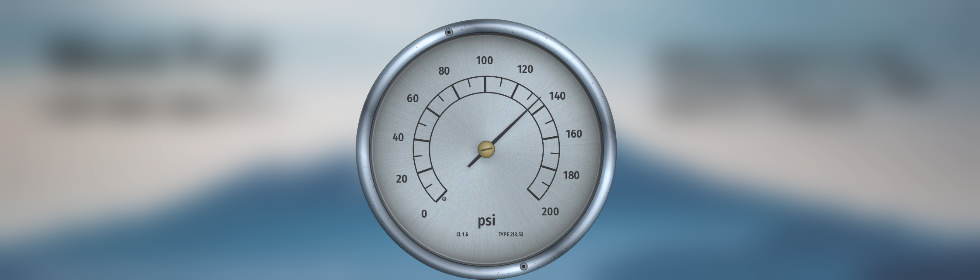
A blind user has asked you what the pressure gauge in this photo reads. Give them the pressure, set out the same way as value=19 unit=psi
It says value=135 unit=psi
